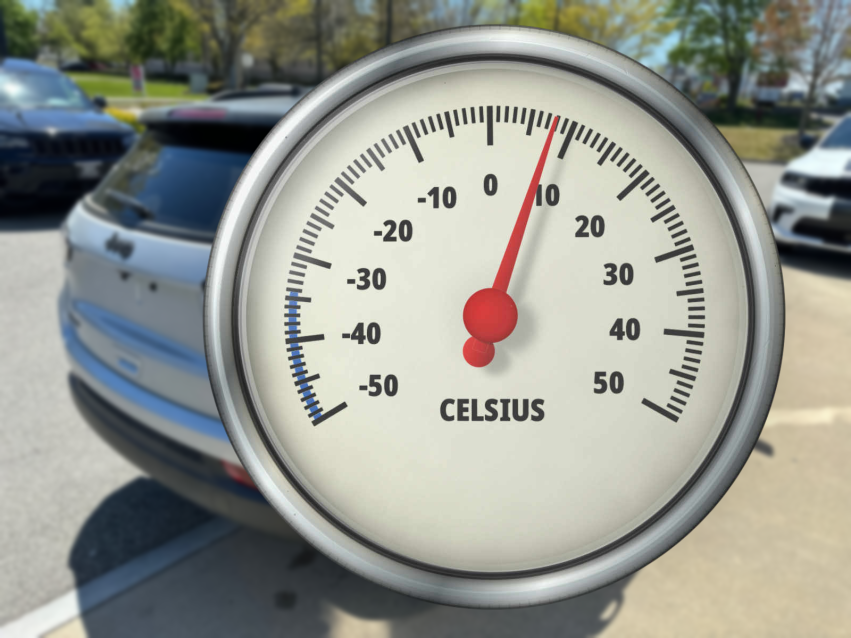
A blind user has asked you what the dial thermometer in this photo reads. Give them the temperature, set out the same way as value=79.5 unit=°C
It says value=8 unit=°C
